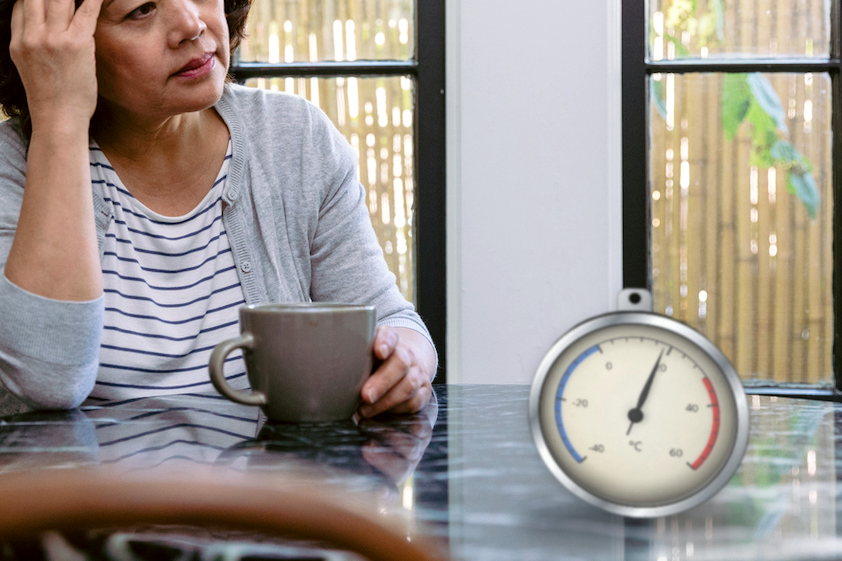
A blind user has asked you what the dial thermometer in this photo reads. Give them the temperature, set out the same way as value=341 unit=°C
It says value=18 unit=°C
